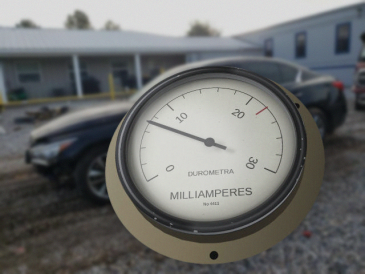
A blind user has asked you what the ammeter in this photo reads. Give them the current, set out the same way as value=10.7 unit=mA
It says value=7 unit=mA
